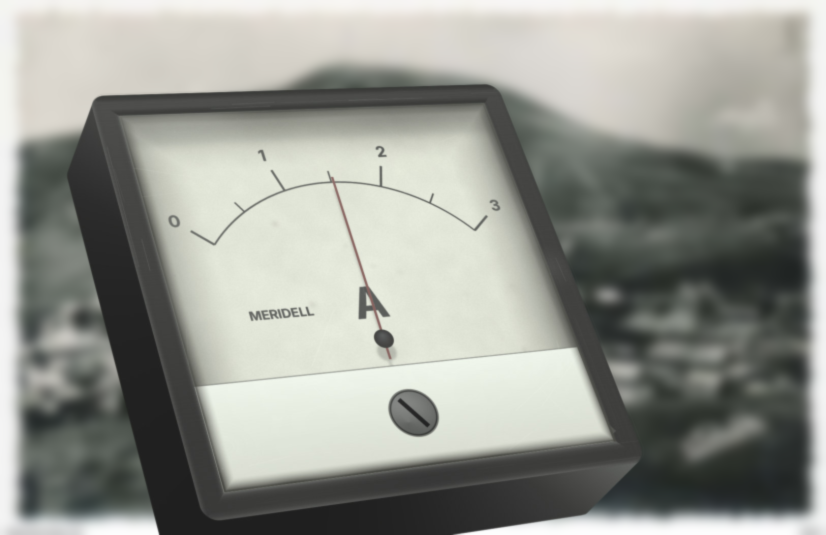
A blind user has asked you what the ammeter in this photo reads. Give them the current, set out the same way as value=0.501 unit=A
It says value=1.5 unit=A
